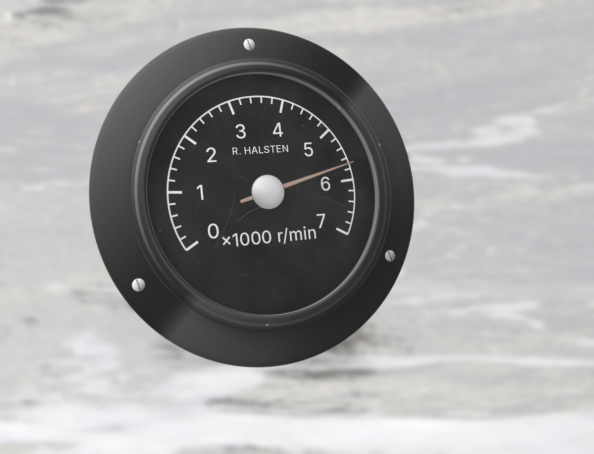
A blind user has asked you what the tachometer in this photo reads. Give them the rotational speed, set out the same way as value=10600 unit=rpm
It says value=5700 unit=rpm
